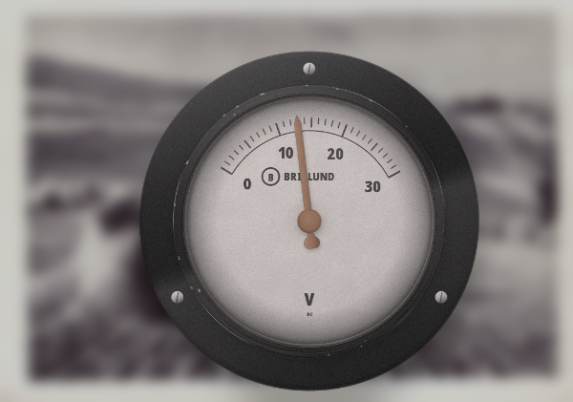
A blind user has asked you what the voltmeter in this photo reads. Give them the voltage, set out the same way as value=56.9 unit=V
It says value=13 unit=V
